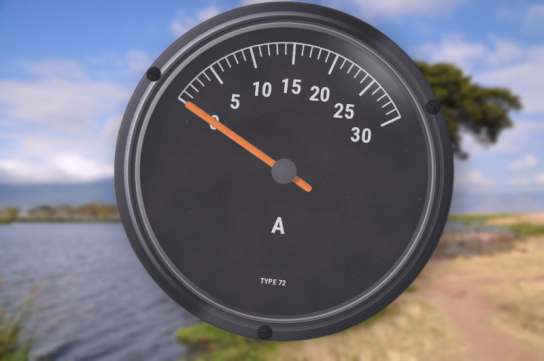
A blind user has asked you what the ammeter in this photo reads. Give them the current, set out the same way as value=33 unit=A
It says value=0 unit=A
